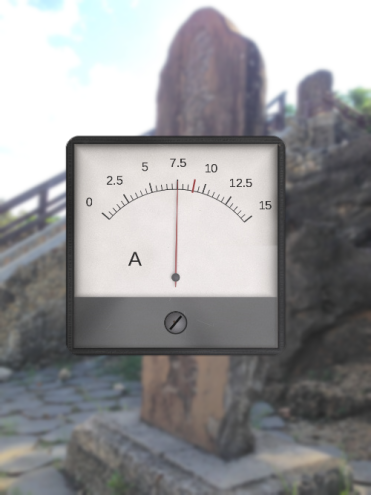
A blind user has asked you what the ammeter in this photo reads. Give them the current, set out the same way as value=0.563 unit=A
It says value=7.5 unit=A
